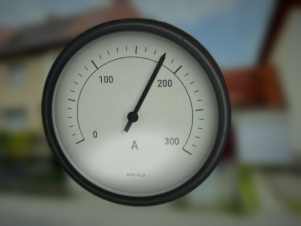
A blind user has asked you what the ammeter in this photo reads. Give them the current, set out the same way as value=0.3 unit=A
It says value=180 unit=A
